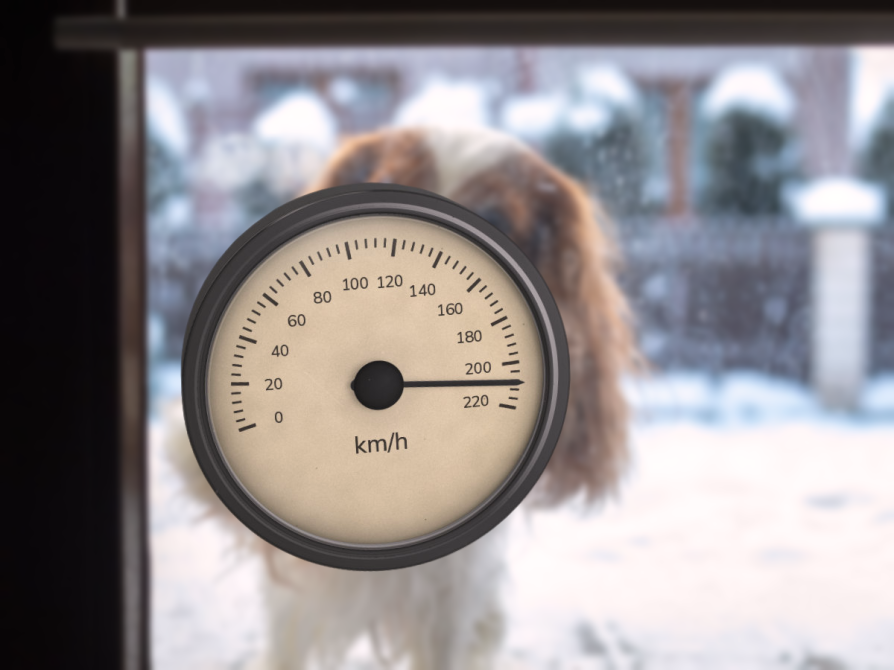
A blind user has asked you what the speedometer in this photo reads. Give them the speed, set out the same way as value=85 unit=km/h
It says value=208 unit=km/h
